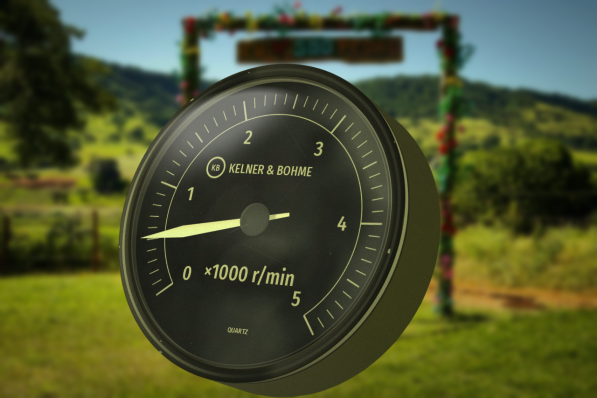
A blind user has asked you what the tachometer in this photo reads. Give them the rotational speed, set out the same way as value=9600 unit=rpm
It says value=500 unit=rpm
